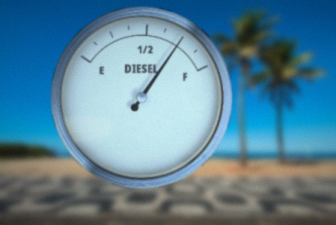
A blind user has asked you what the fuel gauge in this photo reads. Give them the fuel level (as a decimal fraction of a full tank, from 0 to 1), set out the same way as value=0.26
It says value=0.75
